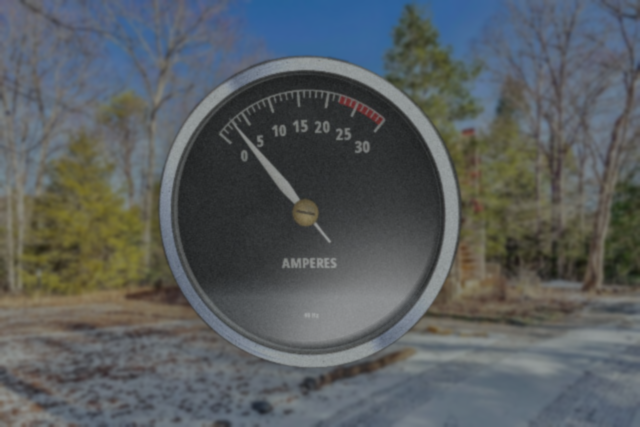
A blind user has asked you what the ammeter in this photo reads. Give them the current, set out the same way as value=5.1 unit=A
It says value=3 unit=A
